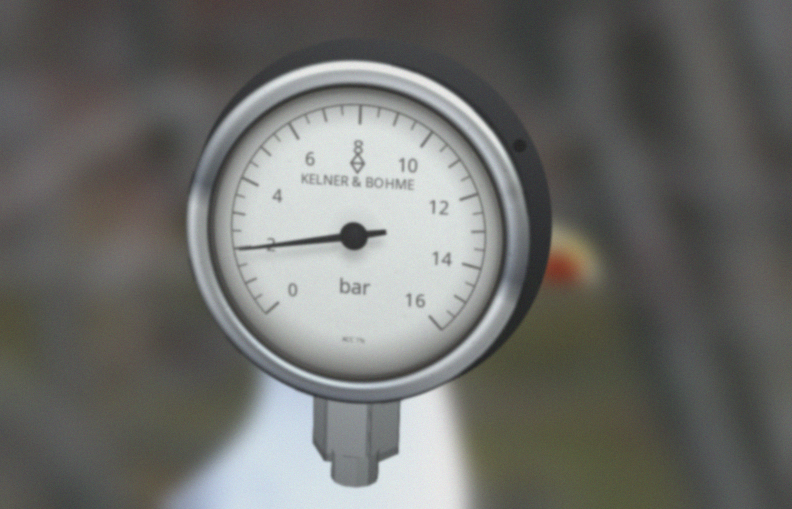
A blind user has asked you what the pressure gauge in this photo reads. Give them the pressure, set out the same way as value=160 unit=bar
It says value=2 unit=bar
